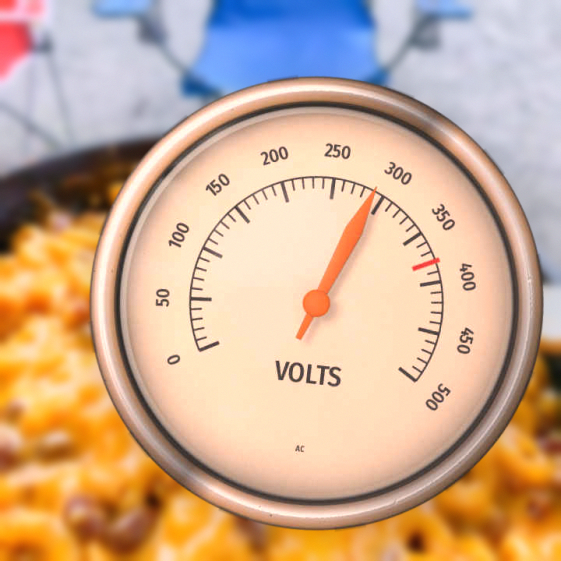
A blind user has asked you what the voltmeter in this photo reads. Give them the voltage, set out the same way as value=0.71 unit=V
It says value=290 unit=V
